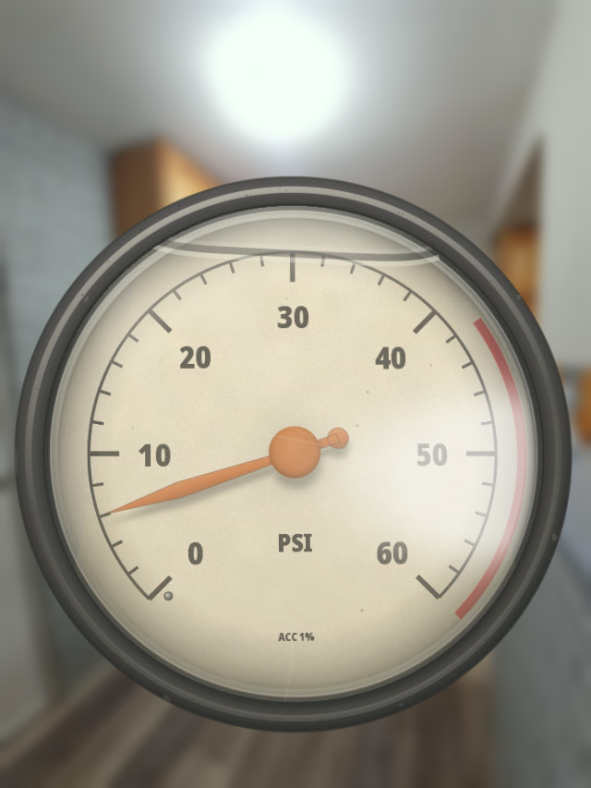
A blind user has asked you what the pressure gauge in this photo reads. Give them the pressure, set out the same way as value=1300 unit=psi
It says value=6 unit=psi
